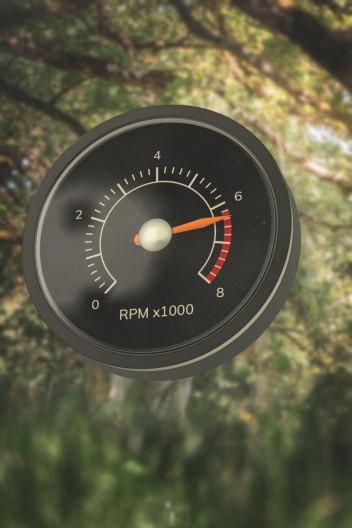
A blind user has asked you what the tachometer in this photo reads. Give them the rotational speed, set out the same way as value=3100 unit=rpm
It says value=6400 unit=rpm
